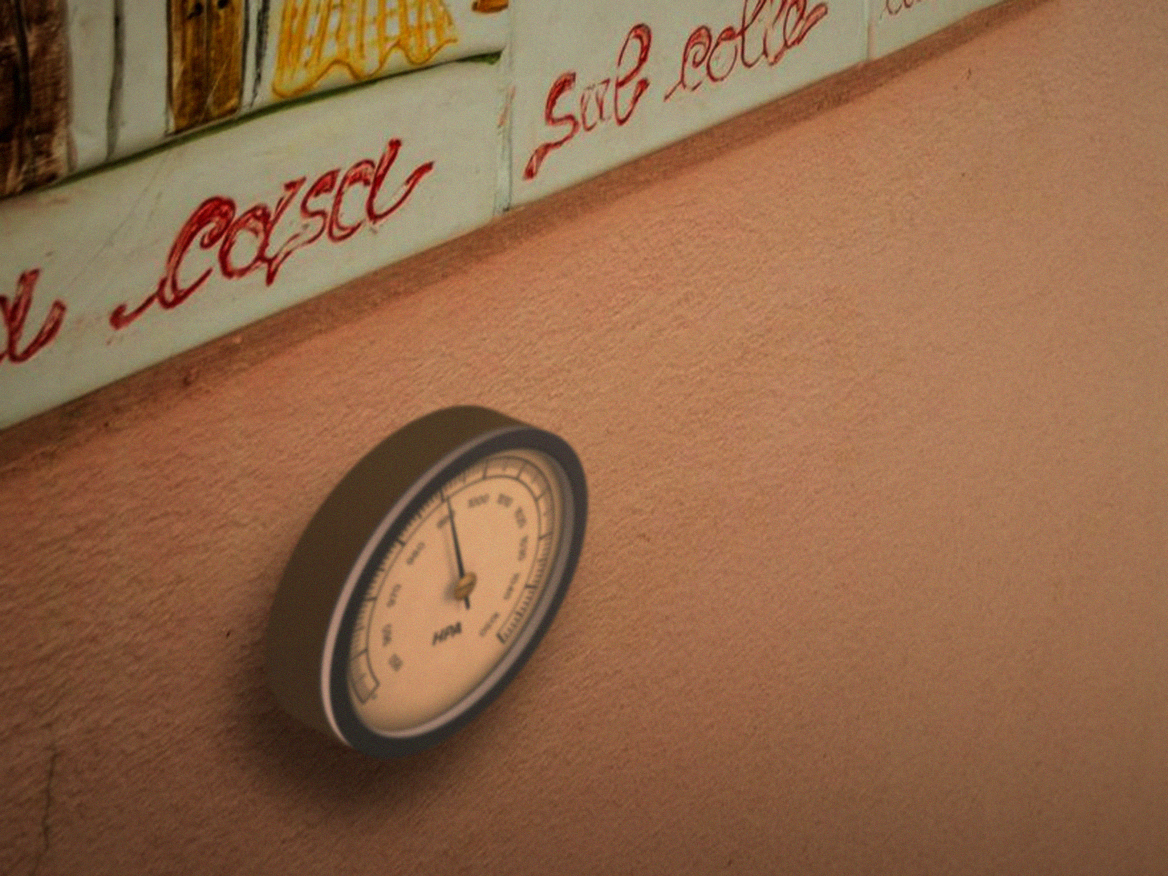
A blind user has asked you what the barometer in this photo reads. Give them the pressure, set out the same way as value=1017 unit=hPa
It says value=990 unit=hPa
